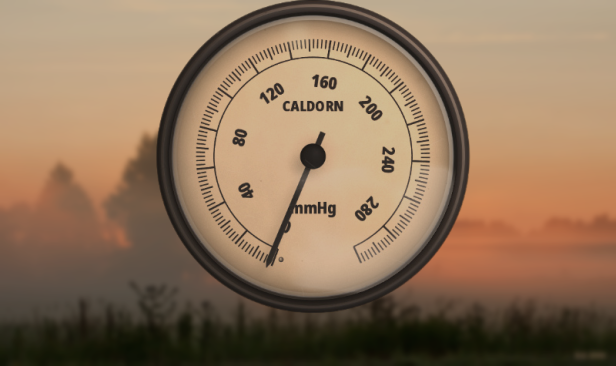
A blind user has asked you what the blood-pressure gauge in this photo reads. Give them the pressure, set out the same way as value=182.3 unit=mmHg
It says value=2 unit=mmHg
